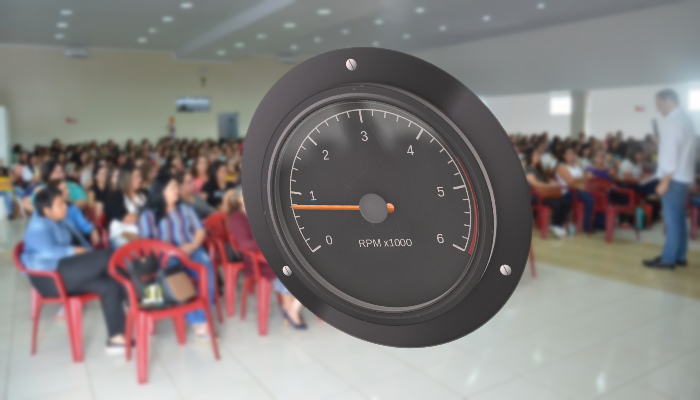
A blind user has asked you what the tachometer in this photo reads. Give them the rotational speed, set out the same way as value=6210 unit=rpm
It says value=800 unit=rpm
